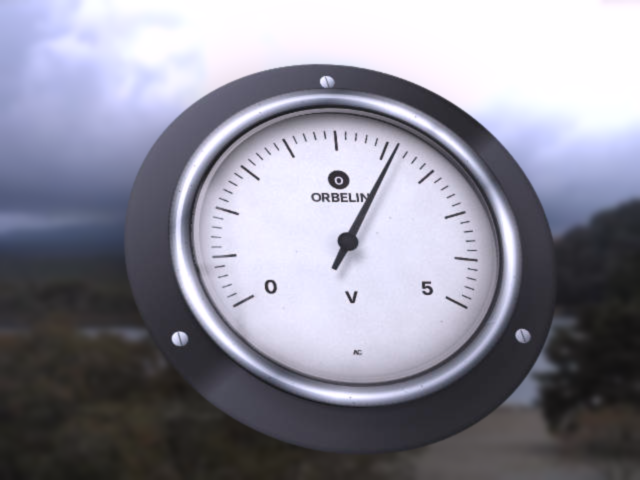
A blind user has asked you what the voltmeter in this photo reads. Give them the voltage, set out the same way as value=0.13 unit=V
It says value=3.1 unit=V
